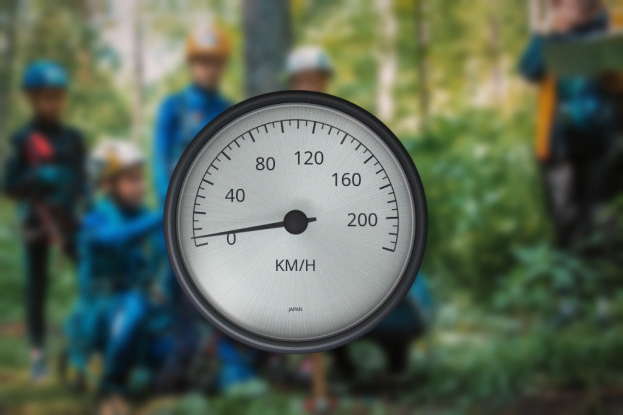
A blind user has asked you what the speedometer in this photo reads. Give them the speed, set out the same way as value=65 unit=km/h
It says value=5 unit=km/h
